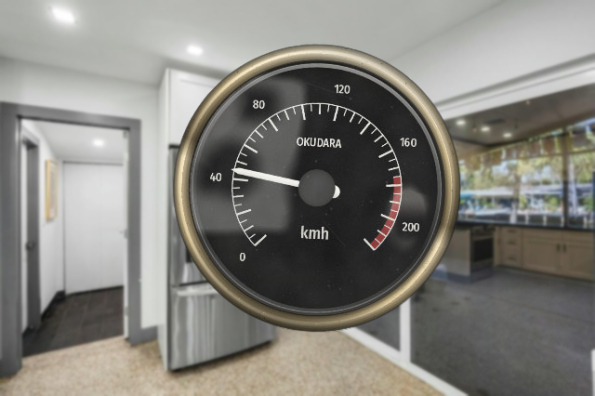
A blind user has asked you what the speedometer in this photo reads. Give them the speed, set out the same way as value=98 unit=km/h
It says value=45 unit=km/h
